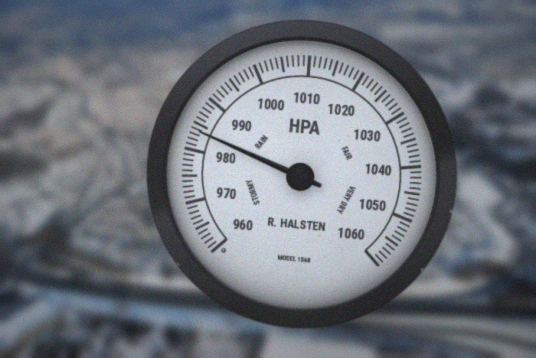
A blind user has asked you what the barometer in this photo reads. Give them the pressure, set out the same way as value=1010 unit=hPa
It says value=984 unit=hPa
